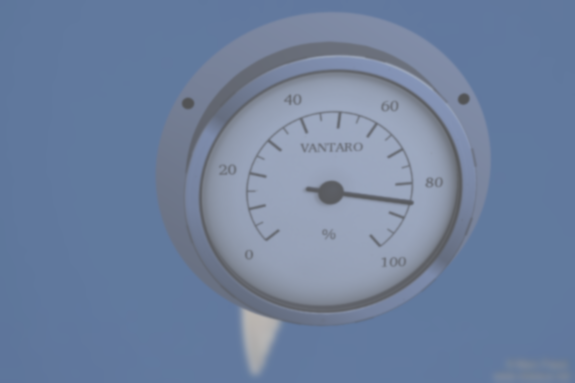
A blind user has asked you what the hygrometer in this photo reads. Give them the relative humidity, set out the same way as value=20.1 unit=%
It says value=85 unit=%
